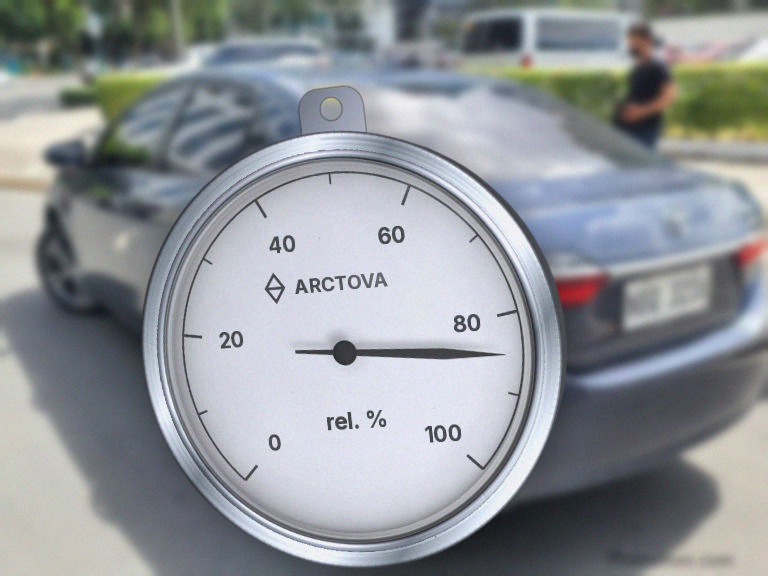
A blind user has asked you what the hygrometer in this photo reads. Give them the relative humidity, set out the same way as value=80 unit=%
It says value=85 unit=%
